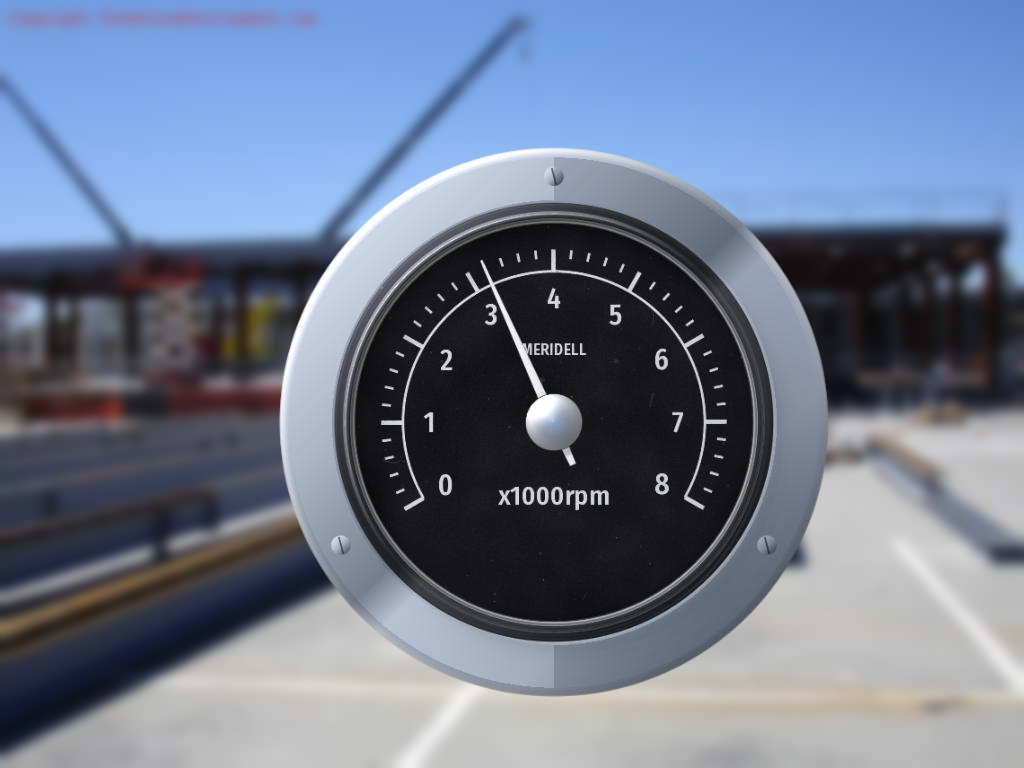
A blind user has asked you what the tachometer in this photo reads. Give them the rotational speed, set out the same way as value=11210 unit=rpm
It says value=3200 unit=rpm
